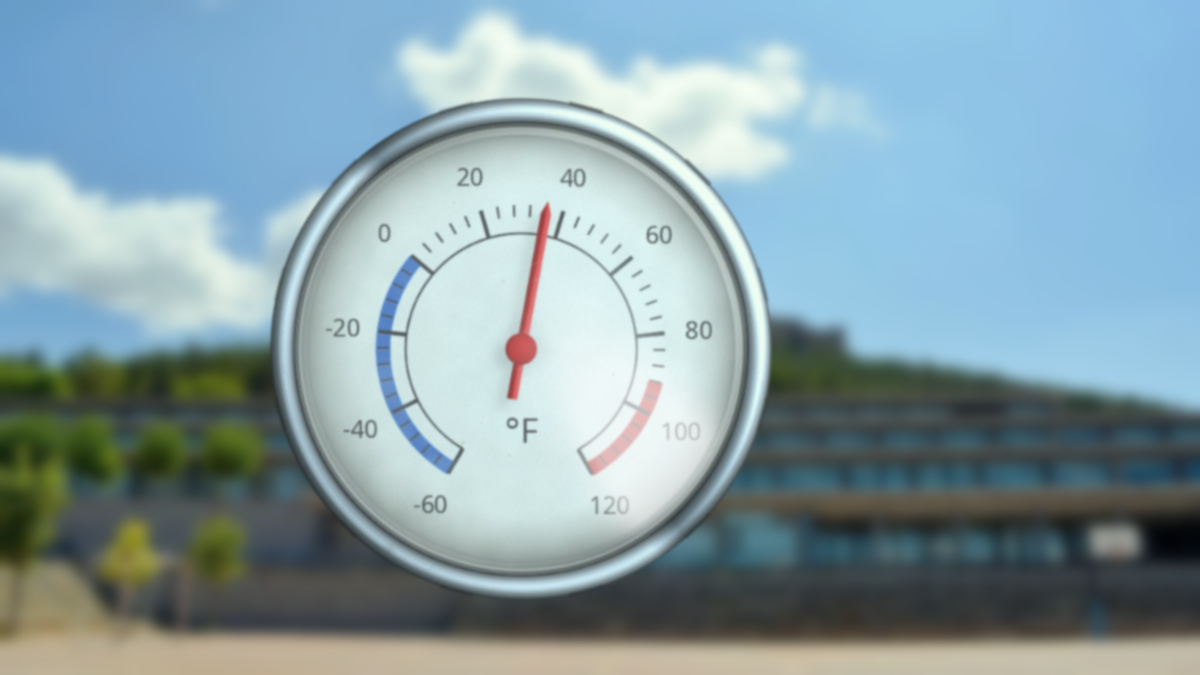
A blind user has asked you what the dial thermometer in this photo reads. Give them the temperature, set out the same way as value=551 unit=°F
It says value=36 unit=°F
